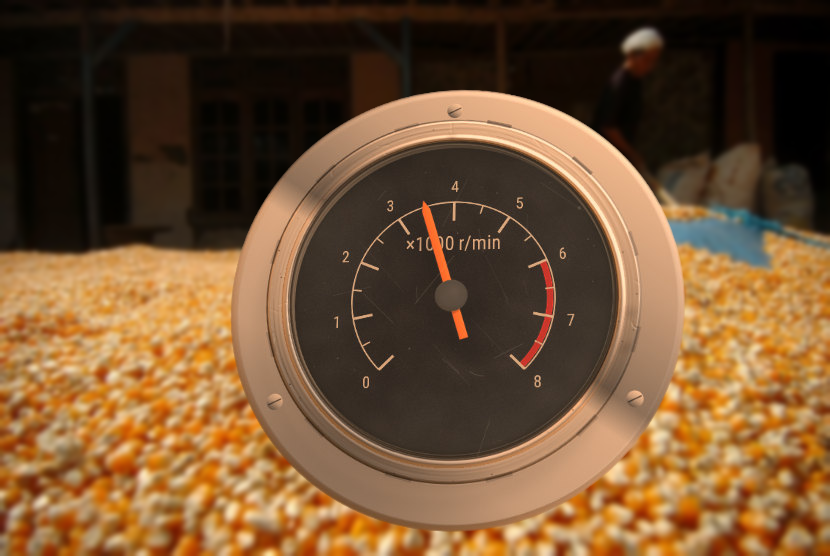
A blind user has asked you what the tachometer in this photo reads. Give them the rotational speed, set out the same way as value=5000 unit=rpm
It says value=3500 unit=rpm
